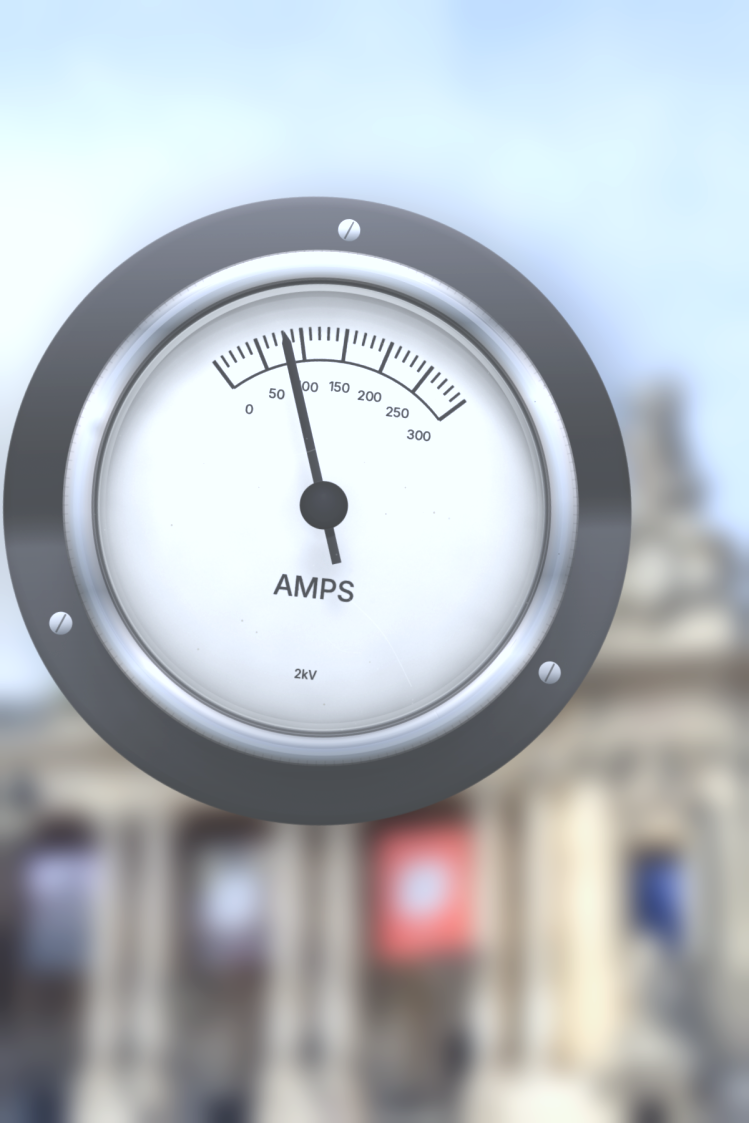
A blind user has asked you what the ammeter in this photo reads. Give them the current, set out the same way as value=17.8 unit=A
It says value=80 unit=A
